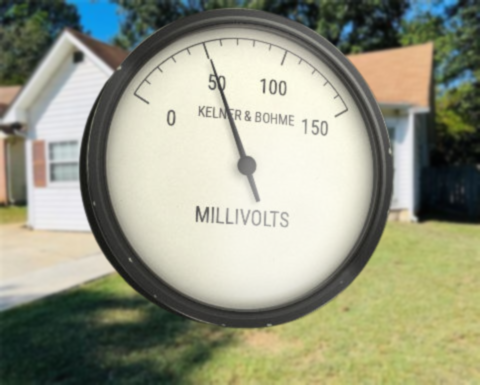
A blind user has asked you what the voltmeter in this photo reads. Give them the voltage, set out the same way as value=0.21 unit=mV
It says value=50 unit=mV
